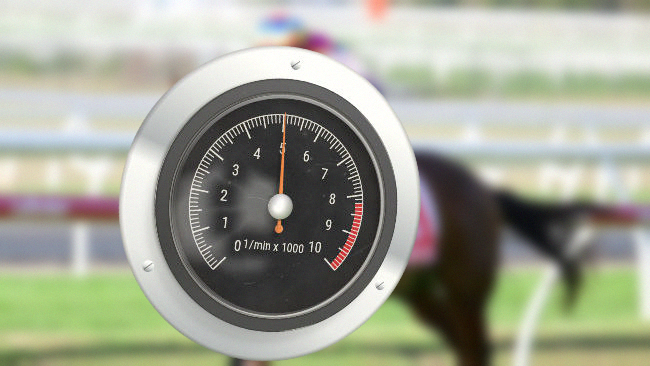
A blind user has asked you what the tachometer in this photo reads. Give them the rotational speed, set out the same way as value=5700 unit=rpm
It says value=5000 unit=rpm
